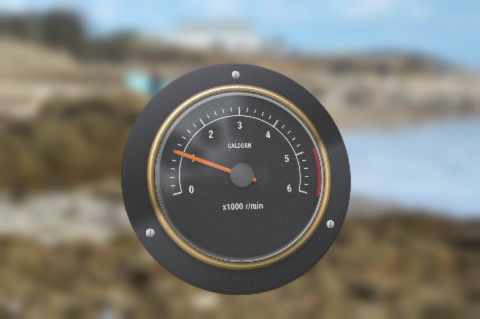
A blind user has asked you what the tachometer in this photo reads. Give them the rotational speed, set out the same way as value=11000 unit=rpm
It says value=1000 unit=rpm
